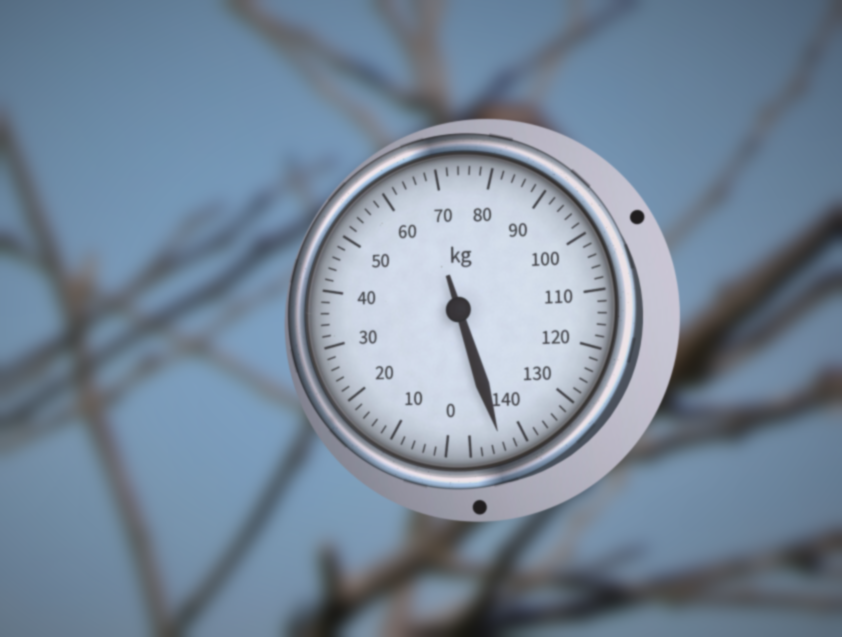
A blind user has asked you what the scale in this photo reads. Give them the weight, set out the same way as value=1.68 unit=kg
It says value=144 unit=kg
